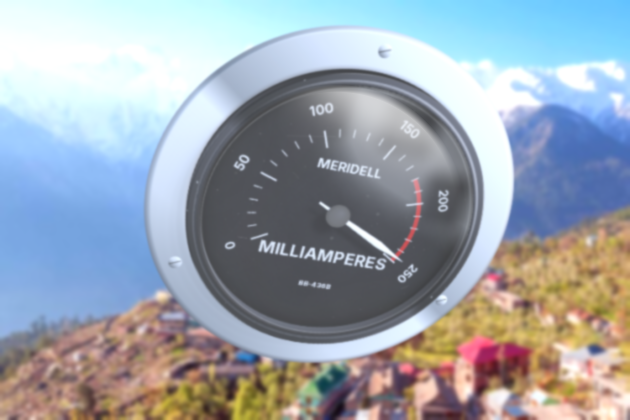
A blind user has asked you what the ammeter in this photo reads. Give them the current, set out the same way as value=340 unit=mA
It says value=245 unit=mA
